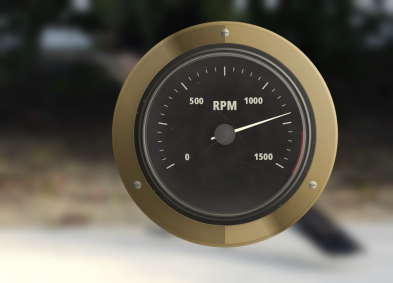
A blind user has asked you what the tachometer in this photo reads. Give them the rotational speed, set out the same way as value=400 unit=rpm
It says value=1200 unit=rpm
